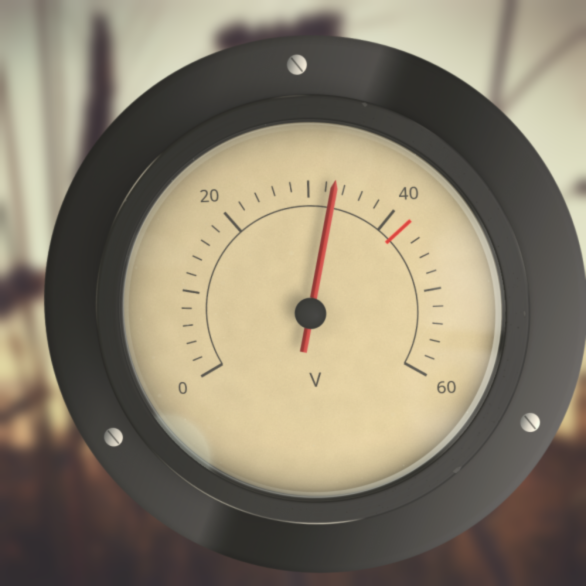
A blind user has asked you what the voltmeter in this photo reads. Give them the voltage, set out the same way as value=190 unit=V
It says value=33 unit=V
